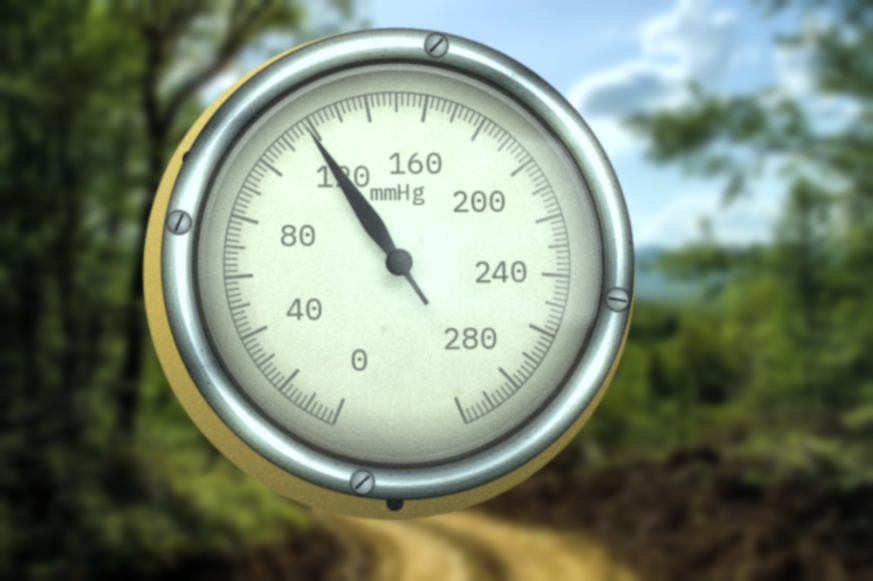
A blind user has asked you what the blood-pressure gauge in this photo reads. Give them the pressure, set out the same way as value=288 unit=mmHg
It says value=118 unit=mmHg
